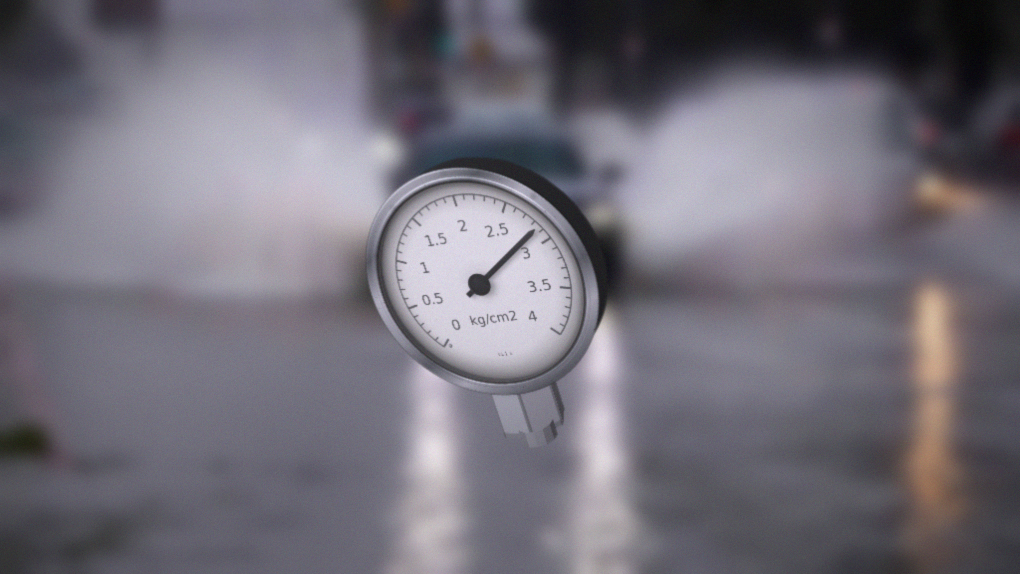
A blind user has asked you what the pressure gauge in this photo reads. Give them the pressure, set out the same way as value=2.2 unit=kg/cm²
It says value=2.85 unit=kg/cm²
